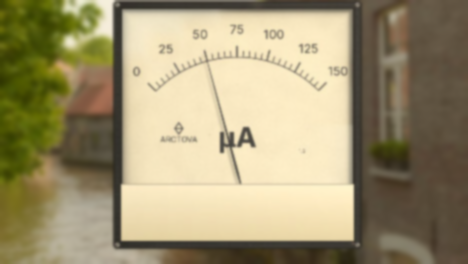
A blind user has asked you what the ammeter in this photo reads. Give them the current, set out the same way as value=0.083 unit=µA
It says value=50 unit=µA
